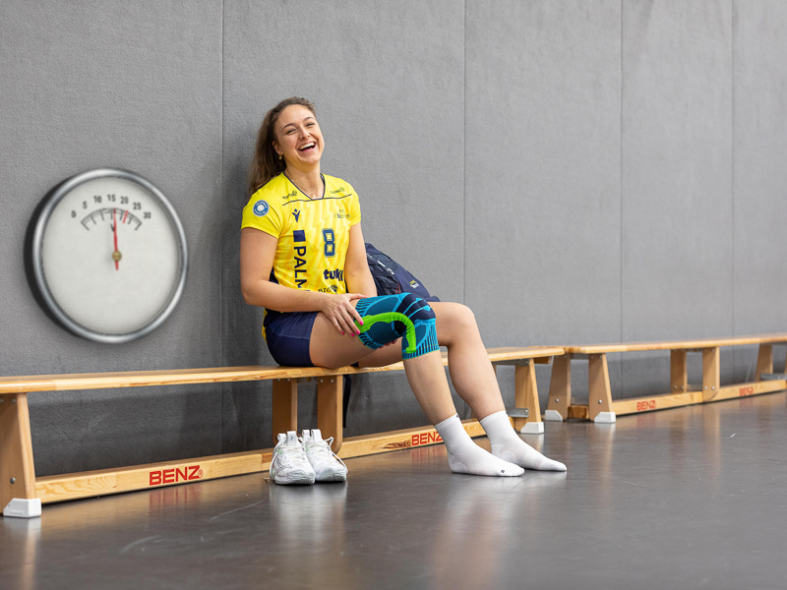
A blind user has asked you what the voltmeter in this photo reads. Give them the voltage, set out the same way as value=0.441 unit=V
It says value=15 unit=V
